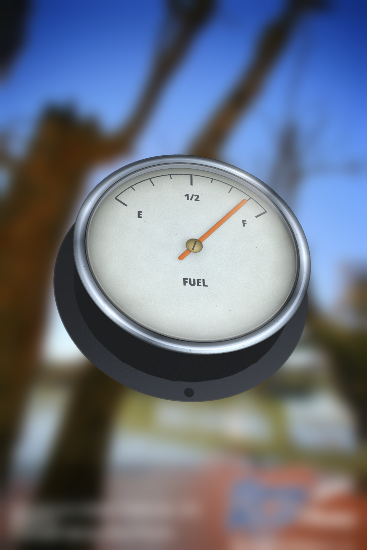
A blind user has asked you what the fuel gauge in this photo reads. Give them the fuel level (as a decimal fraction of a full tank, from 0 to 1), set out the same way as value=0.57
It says value=0.875
